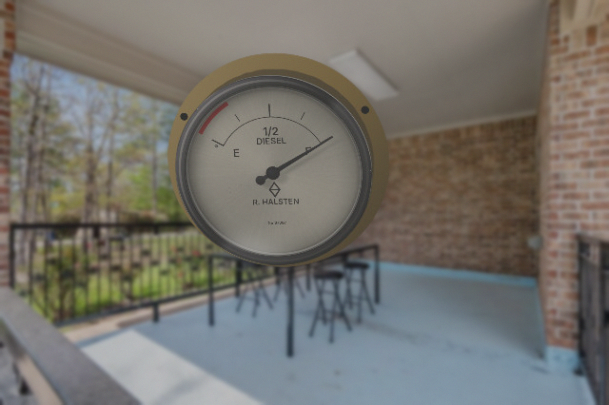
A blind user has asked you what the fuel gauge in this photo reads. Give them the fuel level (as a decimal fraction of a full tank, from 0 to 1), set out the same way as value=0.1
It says value=1
